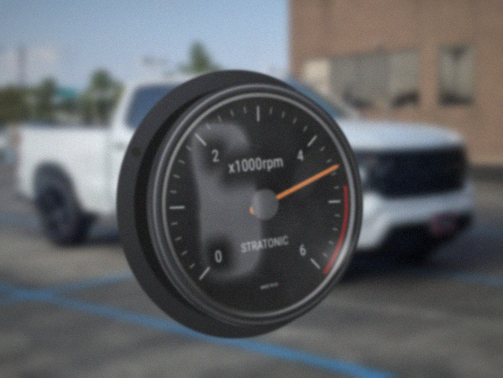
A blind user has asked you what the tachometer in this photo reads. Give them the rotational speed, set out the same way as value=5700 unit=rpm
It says value=4500 unit=rpm
